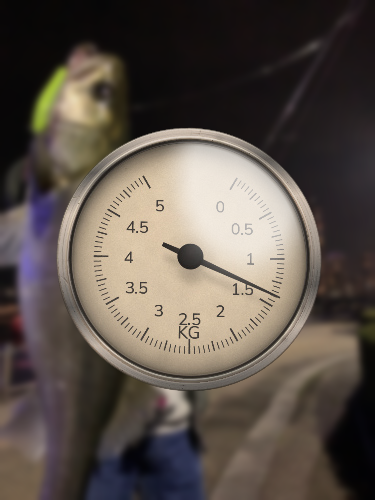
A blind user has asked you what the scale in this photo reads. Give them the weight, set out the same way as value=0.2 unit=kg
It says value=1.4 unit=kg
